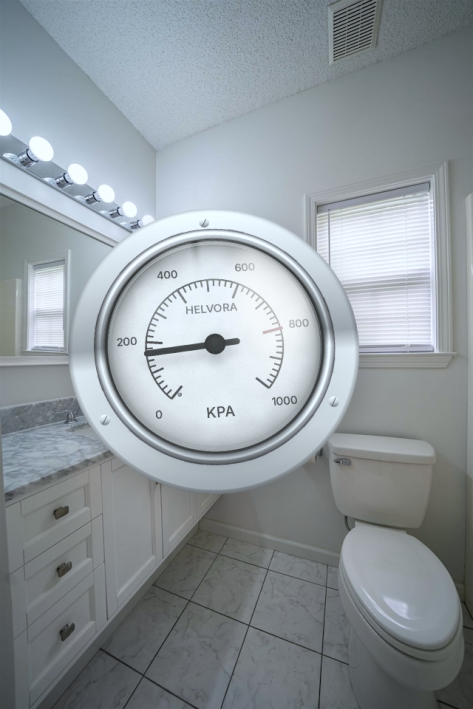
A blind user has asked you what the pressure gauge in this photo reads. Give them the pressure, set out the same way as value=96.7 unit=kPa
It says value=160 unit=kPa
